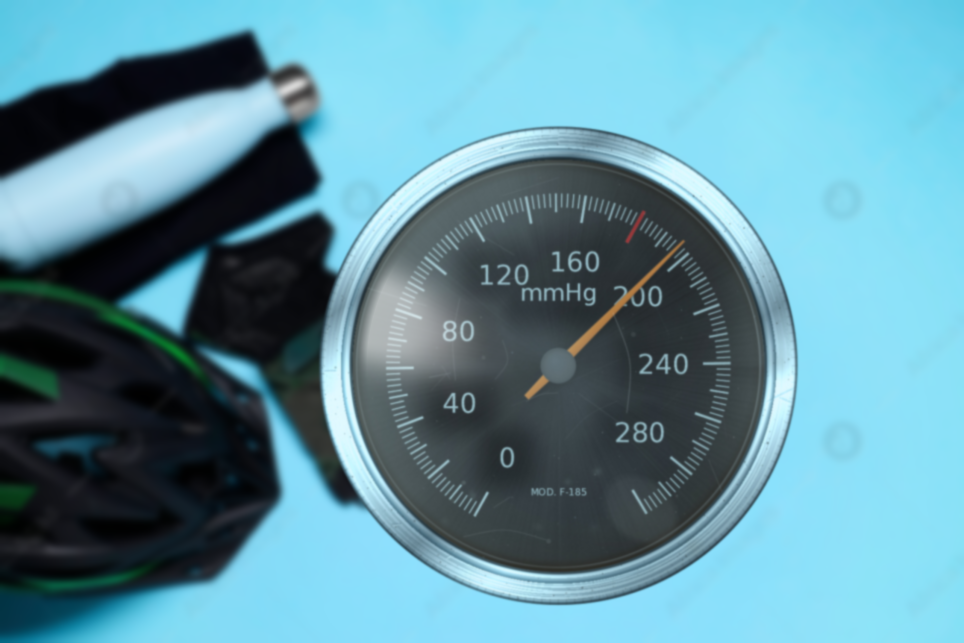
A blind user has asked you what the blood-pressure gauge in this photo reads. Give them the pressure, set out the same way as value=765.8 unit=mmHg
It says value=196 unit=mmHg
